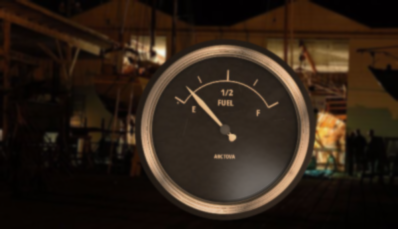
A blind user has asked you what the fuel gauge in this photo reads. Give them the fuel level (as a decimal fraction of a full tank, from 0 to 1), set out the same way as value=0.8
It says value=0.125
